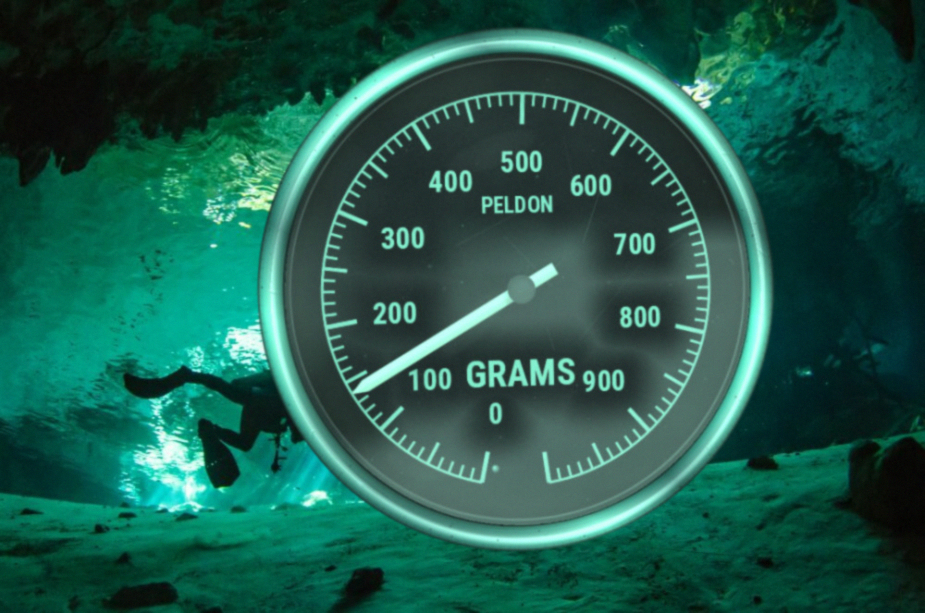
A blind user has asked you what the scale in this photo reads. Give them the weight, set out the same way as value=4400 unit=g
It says value=140 unit=g
